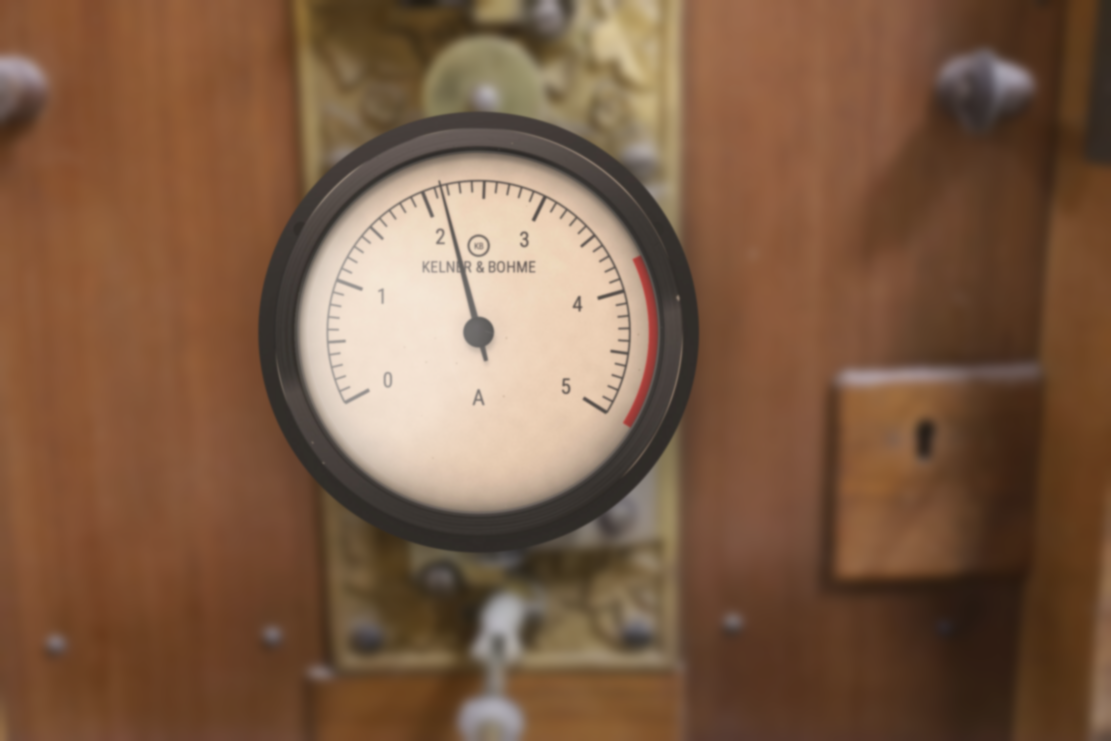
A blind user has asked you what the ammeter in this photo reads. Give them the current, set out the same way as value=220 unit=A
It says value=2.15 unit=A
